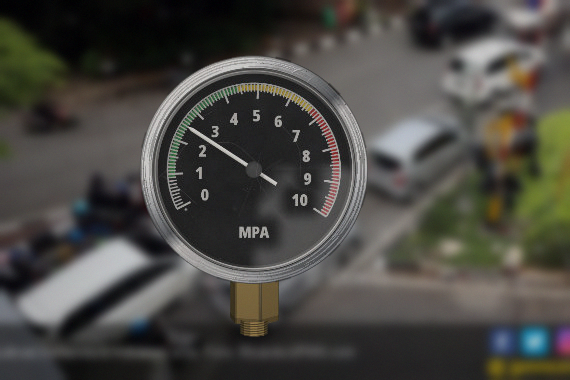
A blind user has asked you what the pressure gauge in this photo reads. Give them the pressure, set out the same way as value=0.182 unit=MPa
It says value=2.5 unit=MPa
